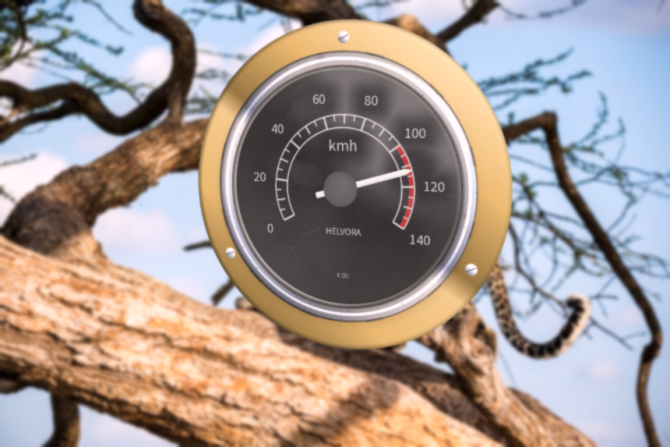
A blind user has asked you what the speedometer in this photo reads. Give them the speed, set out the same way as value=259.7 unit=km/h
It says value=112.5 unit=km/h
